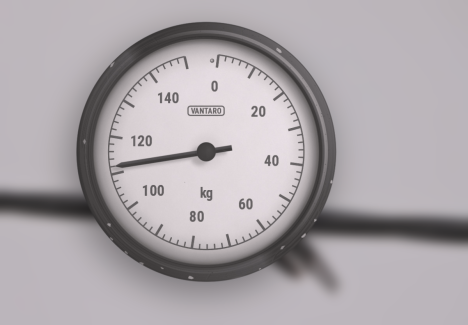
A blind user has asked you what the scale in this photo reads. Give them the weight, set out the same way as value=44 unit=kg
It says value=112 unit=kg
